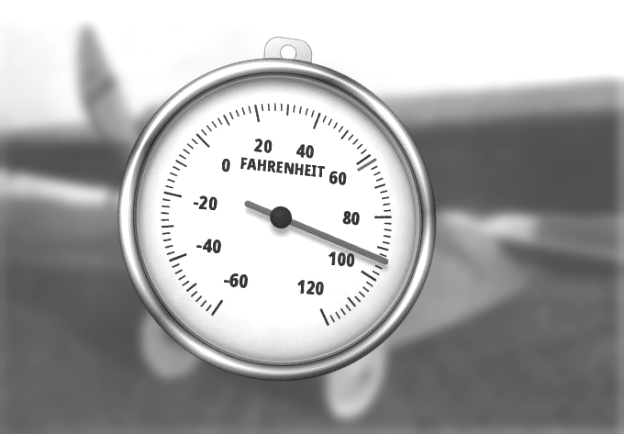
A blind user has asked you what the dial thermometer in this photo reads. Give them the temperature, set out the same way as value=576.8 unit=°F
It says value=94 unit=°F
